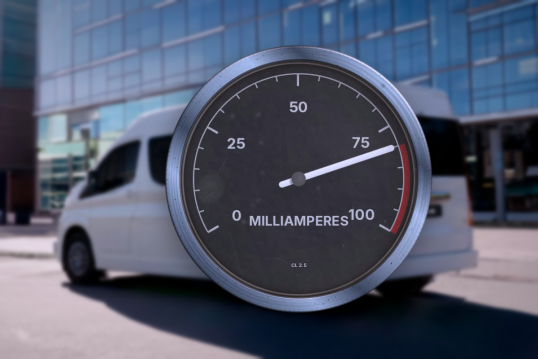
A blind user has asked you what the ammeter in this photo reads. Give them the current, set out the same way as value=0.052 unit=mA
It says value=80 unit=mA
